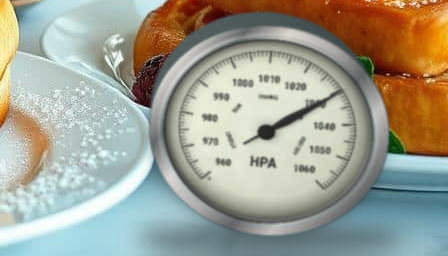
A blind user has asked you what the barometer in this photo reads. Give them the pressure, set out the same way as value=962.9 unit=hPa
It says value=1030 unit=hPa
